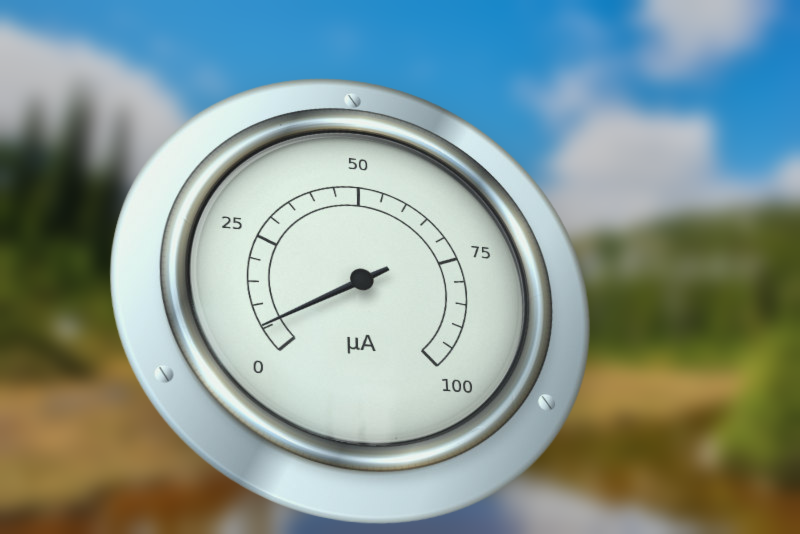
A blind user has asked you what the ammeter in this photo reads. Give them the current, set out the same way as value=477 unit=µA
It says value=5 unit=µA
